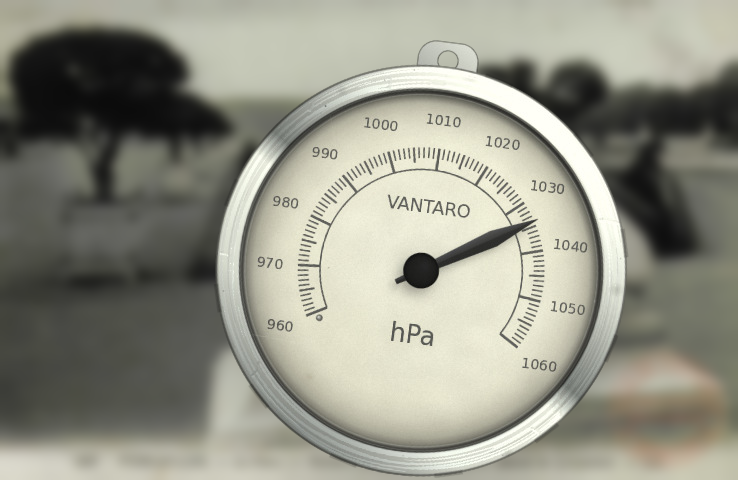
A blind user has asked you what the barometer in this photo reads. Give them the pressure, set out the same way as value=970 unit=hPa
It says value=1034 unit=hPa
